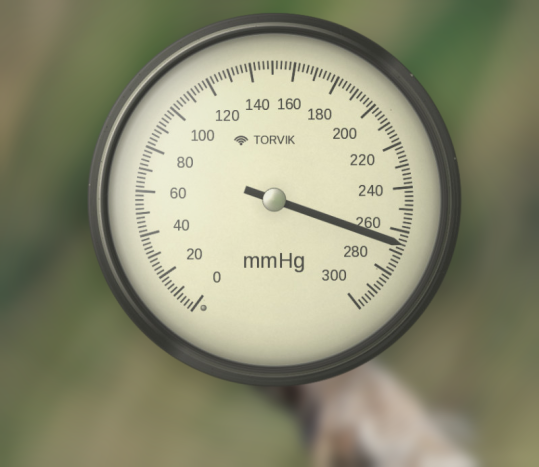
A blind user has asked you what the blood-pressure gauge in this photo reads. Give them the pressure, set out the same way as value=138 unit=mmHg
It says value=266 unit=mmHg
